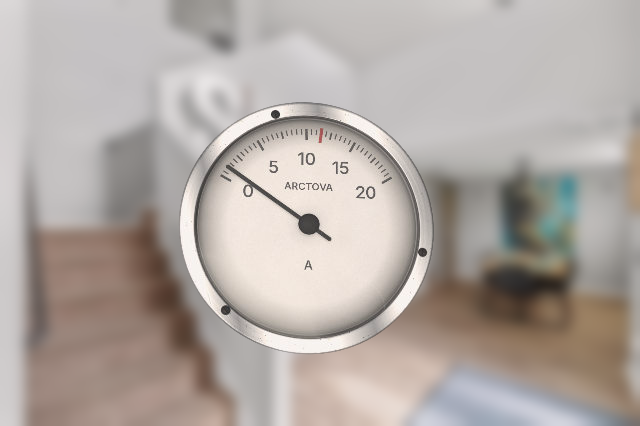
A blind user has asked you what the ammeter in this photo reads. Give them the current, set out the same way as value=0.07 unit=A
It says value=1 unit=A
